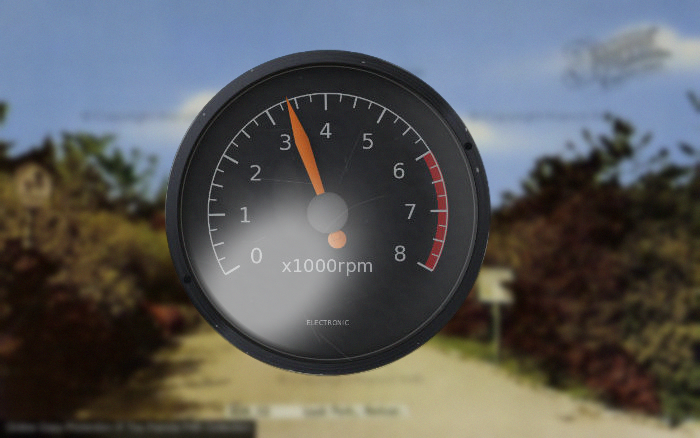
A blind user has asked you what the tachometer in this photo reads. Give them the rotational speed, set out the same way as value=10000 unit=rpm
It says value=3375 unit=rpm
